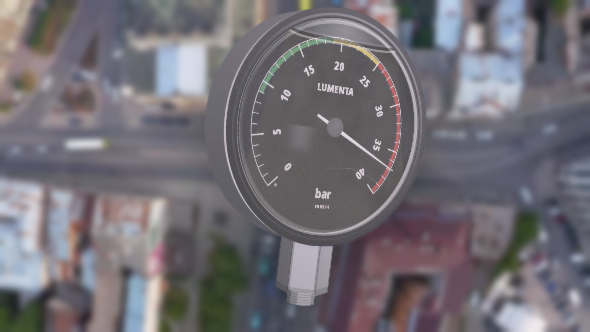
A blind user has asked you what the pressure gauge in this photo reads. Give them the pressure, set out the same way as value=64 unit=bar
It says value=37 unit=bar
